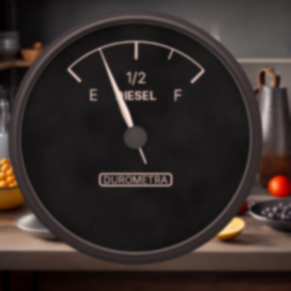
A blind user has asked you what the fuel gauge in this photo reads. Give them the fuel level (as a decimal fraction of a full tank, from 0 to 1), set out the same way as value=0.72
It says value=0.25
